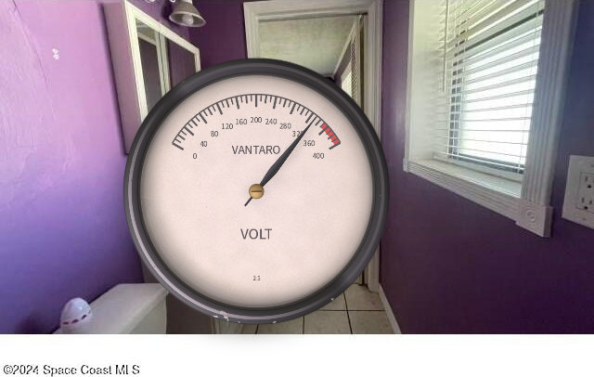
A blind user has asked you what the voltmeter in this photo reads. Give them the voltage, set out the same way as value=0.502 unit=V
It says value=330 unit=V
